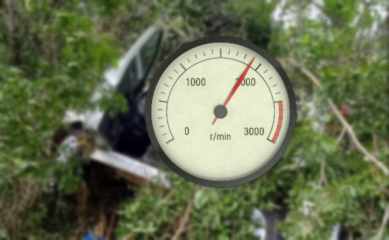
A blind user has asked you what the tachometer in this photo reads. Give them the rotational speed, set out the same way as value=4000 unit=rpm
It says value=1900 unit=rpm
